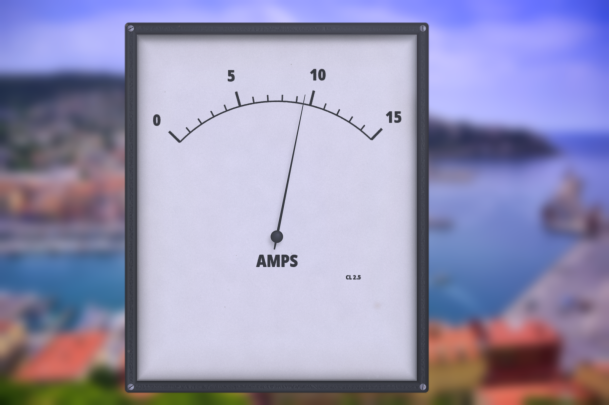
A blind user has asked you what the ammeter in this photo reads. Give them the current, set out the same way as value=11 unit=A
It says value=9.5 unit=A
